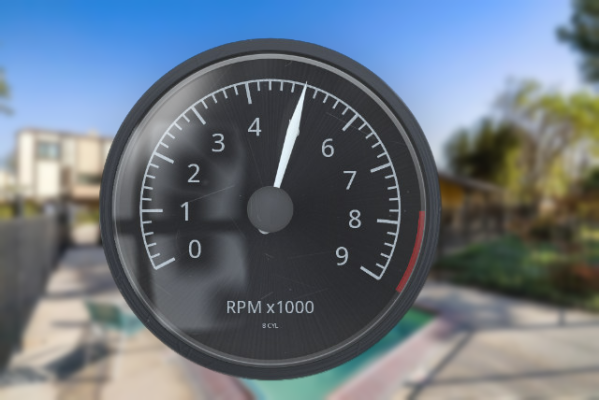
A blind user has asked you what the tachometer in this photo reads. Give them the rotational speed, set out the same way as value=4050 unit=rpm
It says value=5000 unit=rpm
